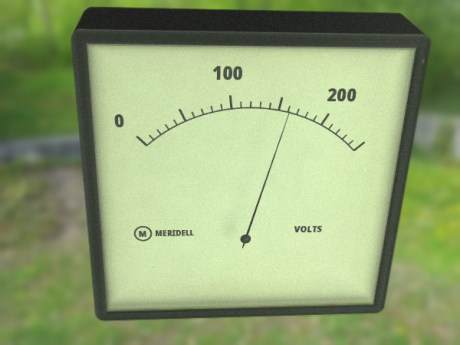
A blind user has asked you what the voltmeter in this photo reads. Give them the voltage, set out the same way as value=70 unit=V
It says value=160 unit=V
